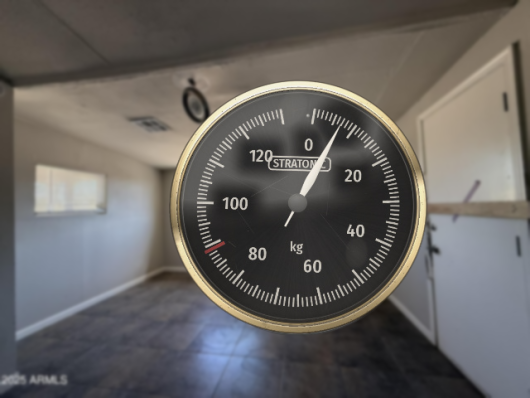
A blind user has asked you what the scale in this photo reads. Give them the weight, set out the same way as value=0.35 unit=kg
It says value=7 unit=kg
